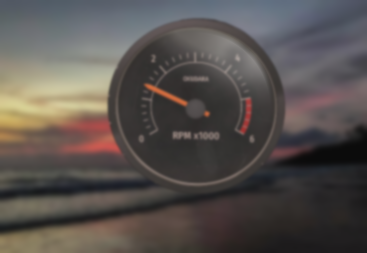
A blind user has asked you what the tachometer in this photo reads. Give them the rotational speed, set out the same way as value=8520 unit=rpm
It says value=1400 unit=rpm
